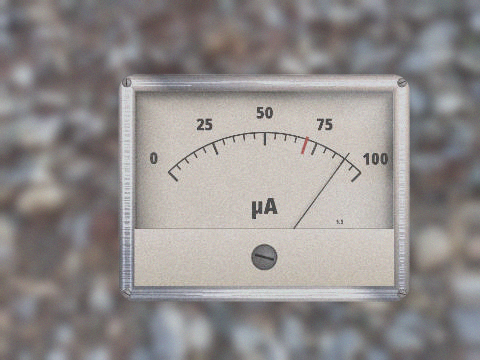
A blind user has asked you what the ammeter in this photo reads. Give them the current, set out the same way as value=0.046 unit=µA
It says value=90 unit=µA
